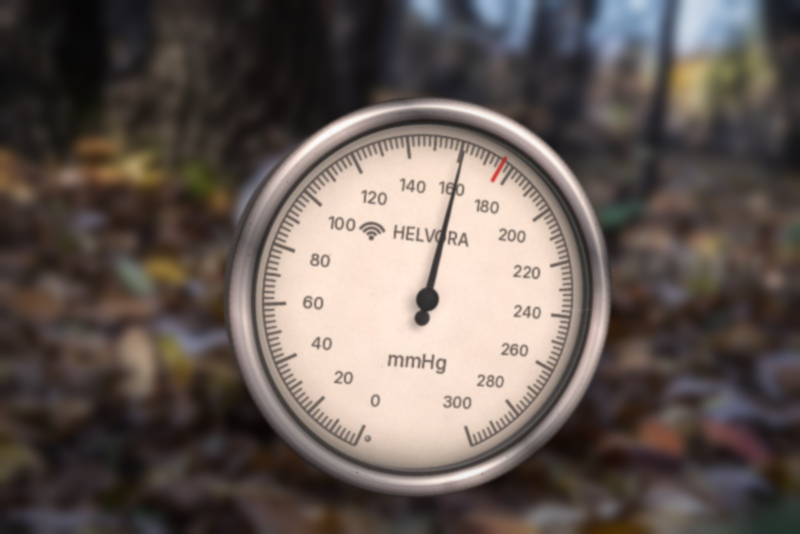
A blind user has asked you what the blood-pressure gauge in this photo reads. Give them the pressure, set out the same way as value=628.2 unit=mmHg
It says value=160 unit=mmHg
